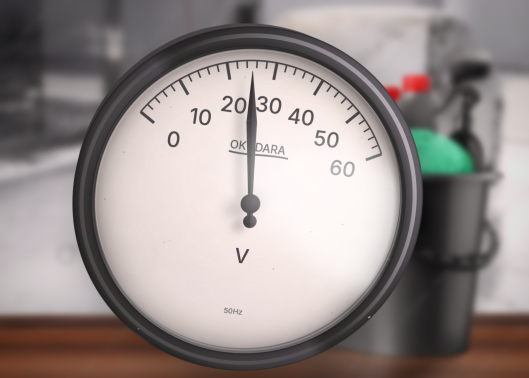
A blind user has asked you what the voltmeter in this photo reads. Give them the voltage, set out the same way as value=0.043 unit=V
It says value=25 unit=V
